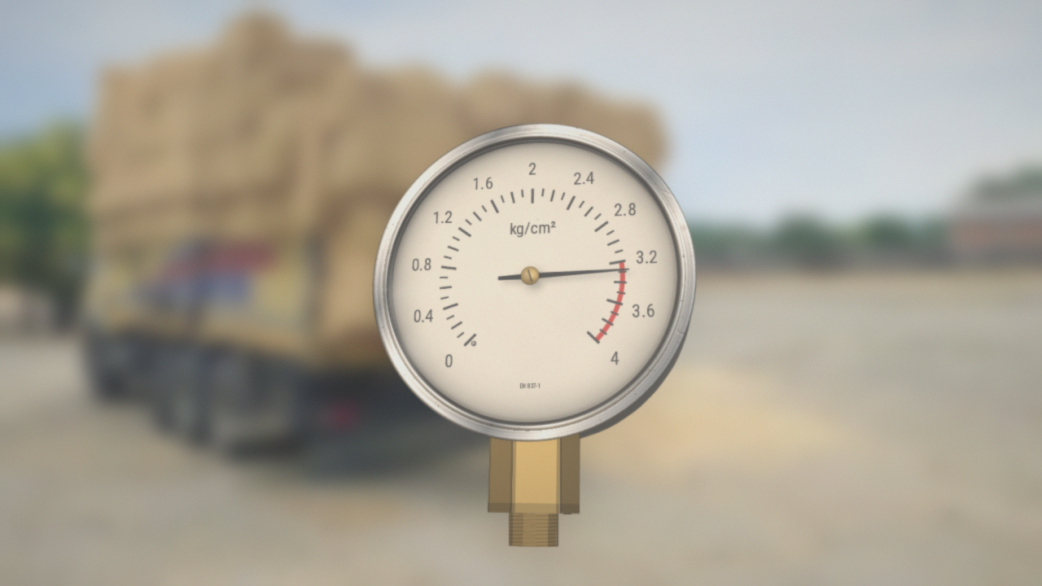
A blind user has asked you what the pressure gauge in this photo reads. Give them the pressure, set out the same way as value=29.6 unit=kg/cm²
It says value=3.3 unit=kg/cm²
